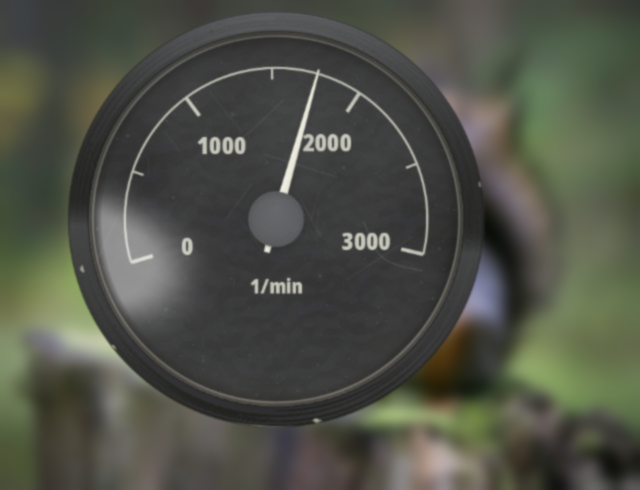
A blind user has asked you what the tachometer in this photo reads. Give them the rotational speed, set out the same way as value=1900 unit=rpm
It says value=1750 unit=rpm
